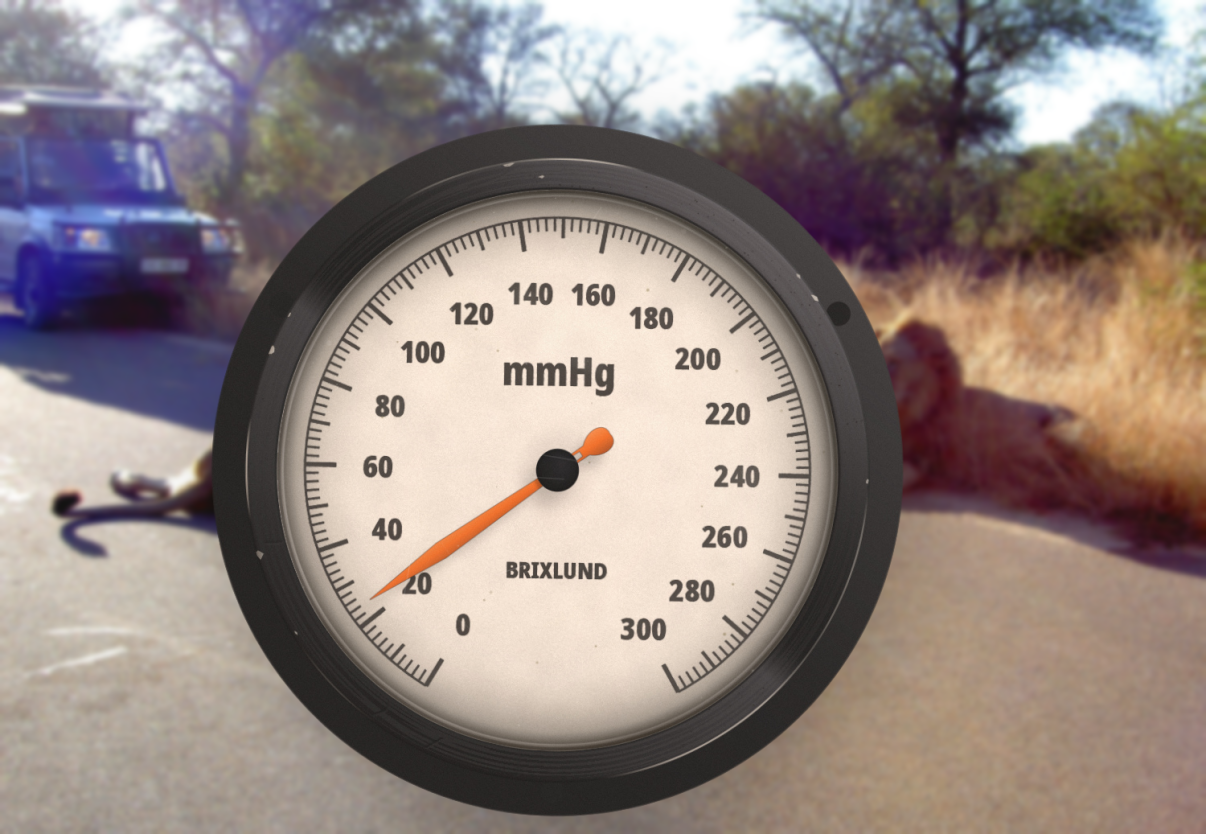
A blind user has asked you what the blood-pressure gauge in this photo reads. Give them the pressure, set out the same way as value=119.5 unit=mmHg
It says value=24 unit=mmHg
